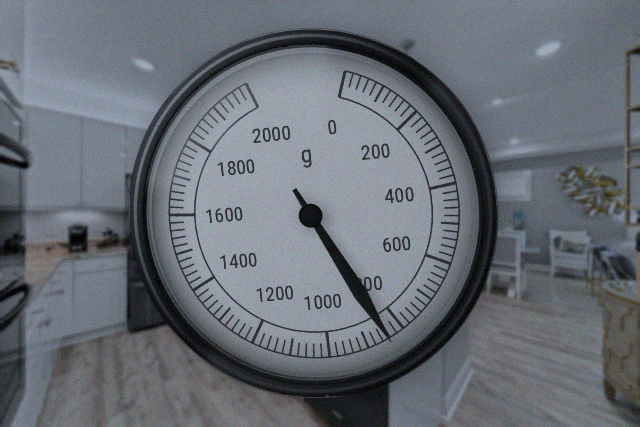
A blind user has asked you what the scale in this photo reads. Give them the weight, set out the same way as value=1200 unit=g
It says value=840 unit=g
